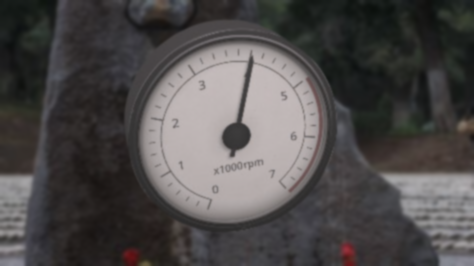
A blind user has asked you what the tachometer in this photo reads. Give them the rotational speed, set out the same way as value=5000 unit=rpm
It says value=4000 unit=rpm
